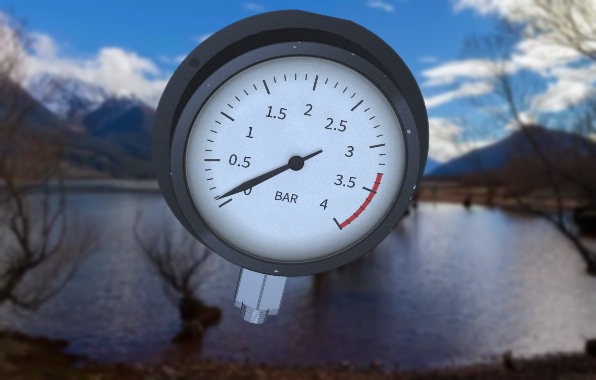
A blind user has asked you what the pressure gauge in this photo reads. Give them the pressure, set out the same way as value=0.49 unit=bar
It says value=0.1 unit=bar
